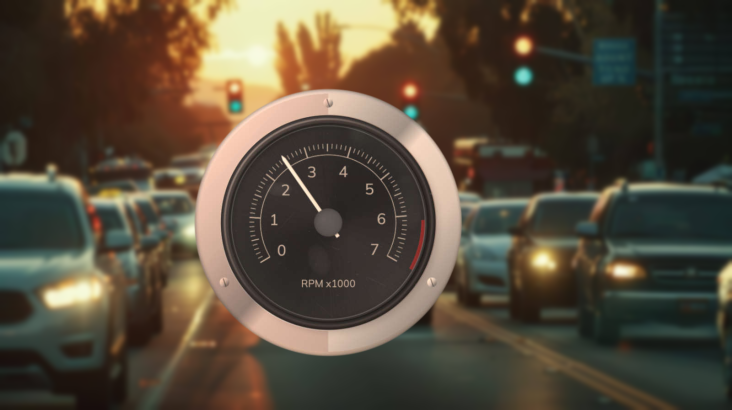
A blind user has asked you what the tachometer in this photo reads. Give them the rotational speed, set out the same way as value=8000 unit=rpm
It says value=2500 unit=rpm
